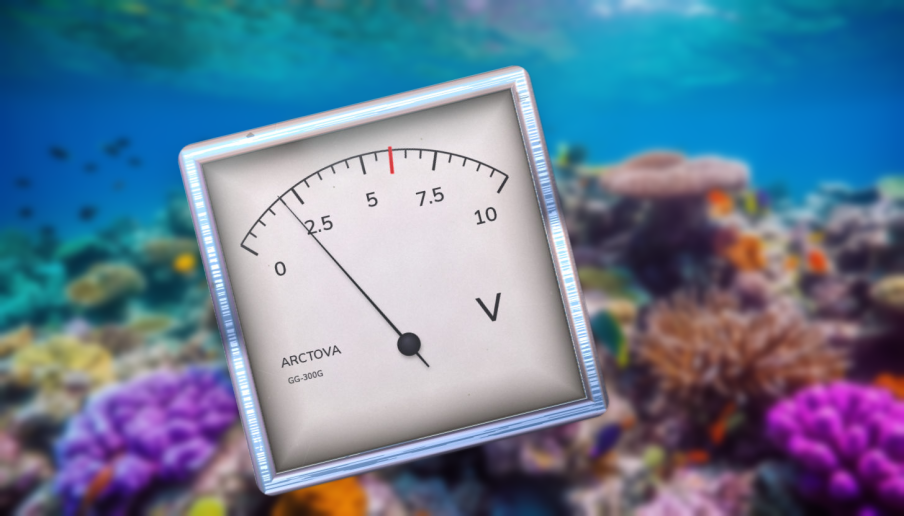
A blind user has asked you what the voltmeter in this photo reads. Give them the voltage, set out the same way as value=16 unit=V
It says value=2 unit=V
